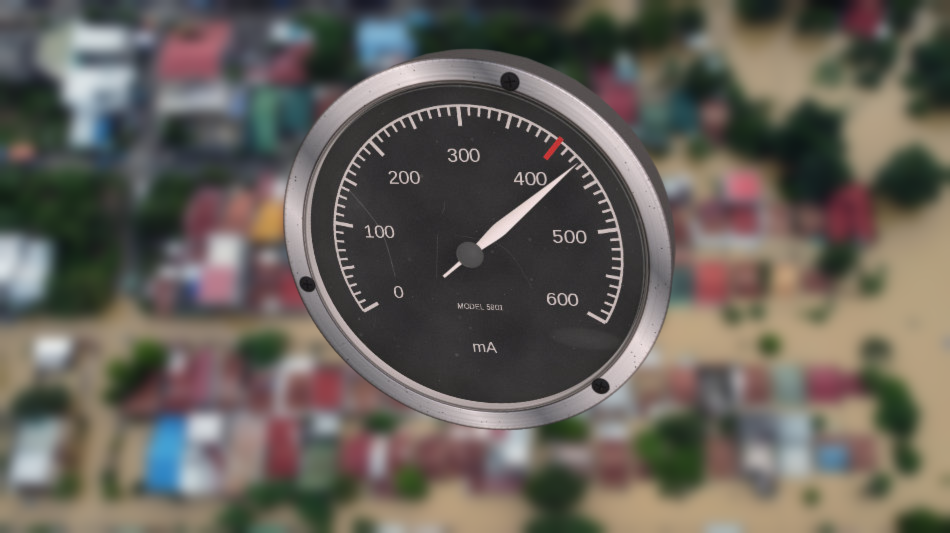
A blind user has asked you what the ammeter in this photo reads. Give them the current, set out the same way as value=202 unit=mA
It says value=425 unit=mA
